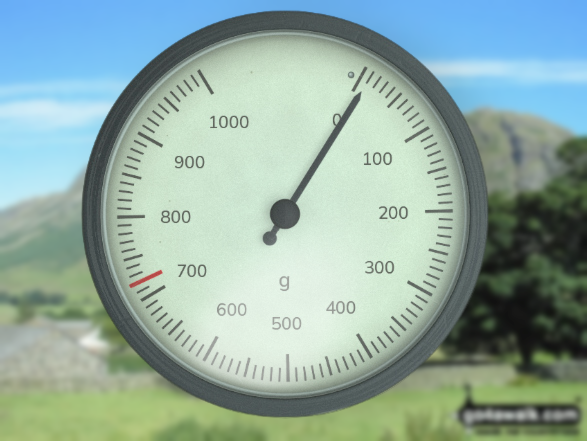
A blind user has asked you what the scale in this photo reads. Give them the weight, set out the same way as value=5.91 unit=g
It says value=10 unit=g
